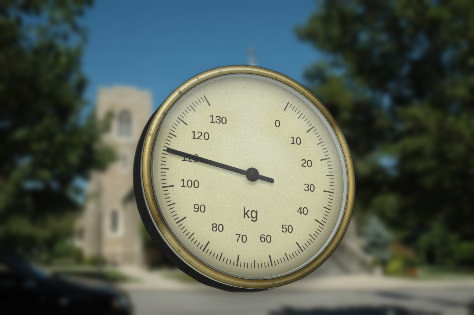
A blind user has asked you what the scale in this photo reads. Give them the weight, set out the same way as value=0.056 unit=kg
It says value=110 unit=kg
